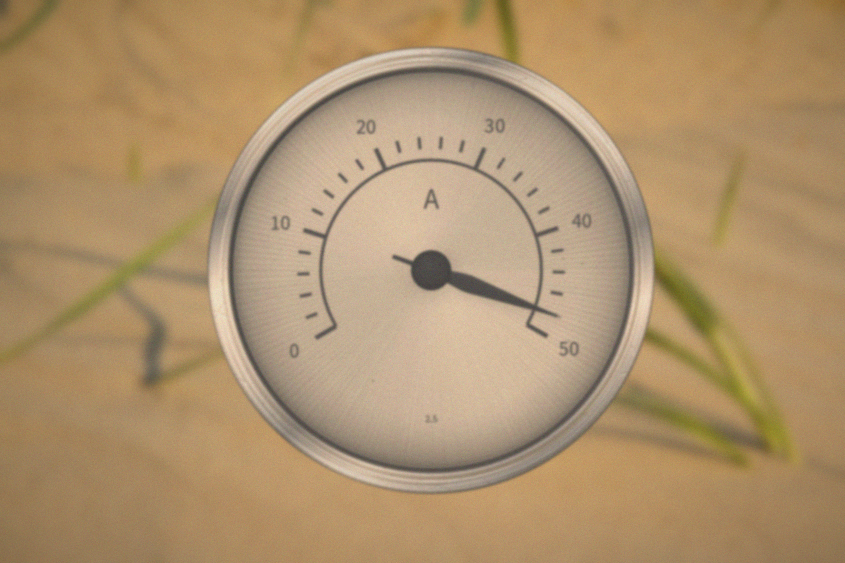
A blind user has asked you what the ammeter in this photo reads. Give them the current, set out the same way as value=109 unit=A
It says value=48 unit=A
